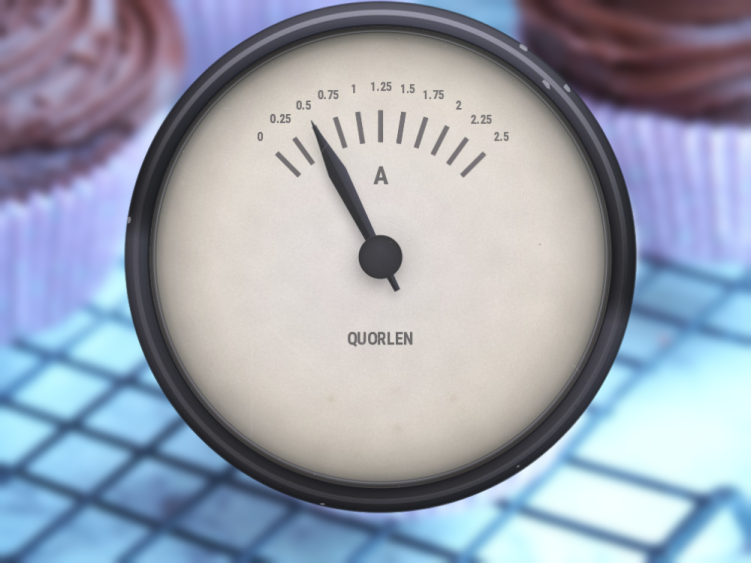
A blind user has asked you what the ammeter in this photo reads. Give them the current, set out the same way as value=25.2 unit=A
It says value=0.5 unit=A
